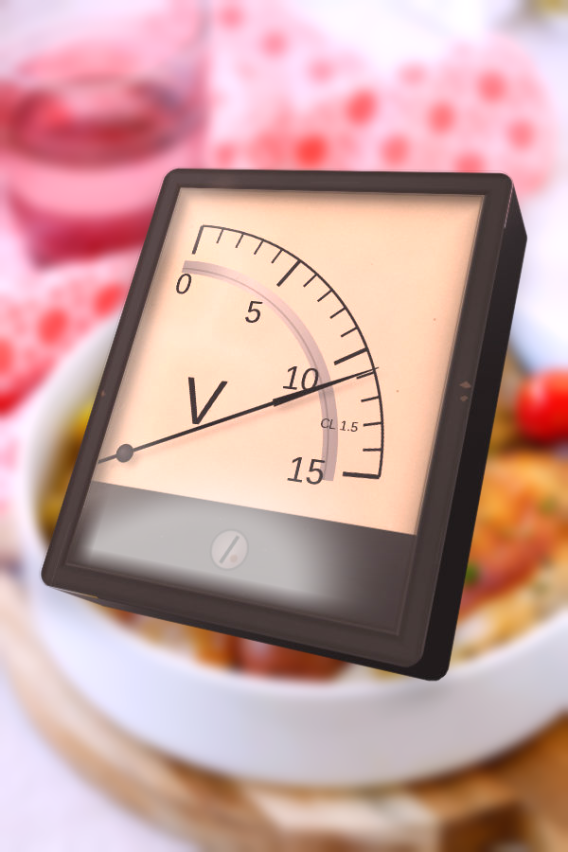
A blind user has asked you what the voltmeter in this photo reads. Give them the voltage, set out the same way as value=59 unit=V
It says value=11 unit=V
